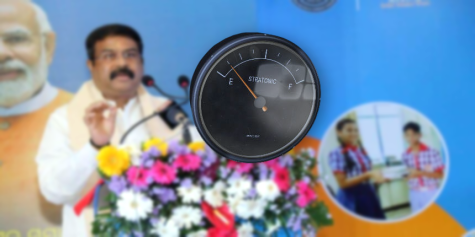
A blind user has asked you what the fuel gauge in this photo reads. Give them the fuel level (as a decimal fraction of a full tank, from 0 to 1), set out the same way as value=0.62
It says value=0.125
